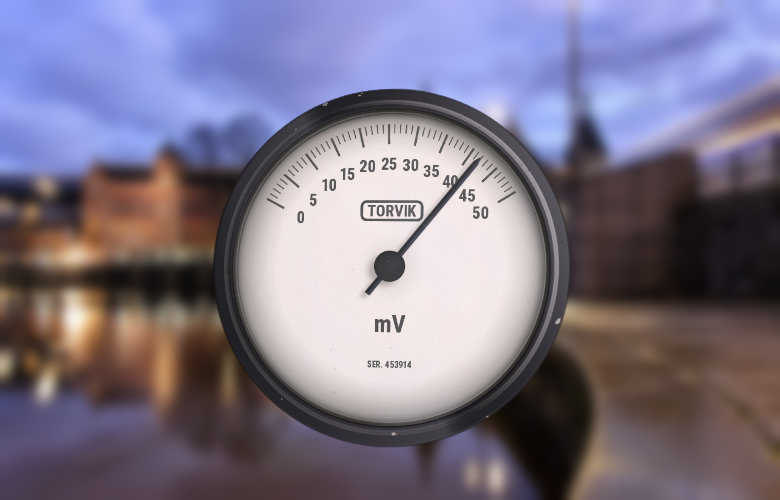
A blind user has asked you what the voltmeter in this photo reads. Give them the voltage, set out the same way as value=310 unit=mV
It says value=42 unit=mV
